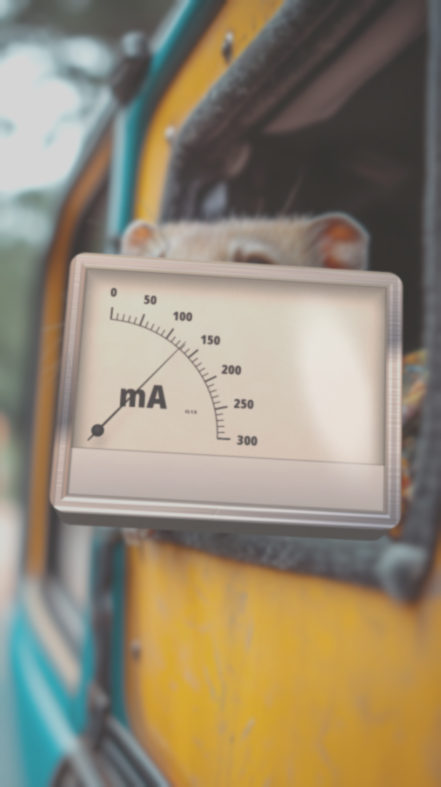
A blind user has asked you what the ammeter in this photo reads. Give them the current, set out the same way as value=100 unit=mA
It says value=130 unit=mA
